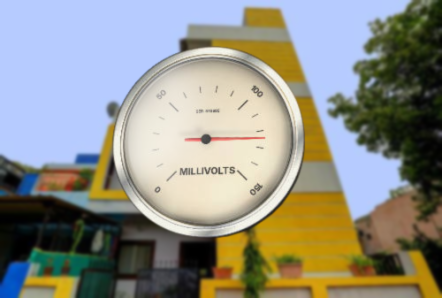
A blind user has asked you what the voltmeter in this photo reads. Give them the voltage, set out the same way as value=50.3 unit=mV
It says value=125 unit=mV
